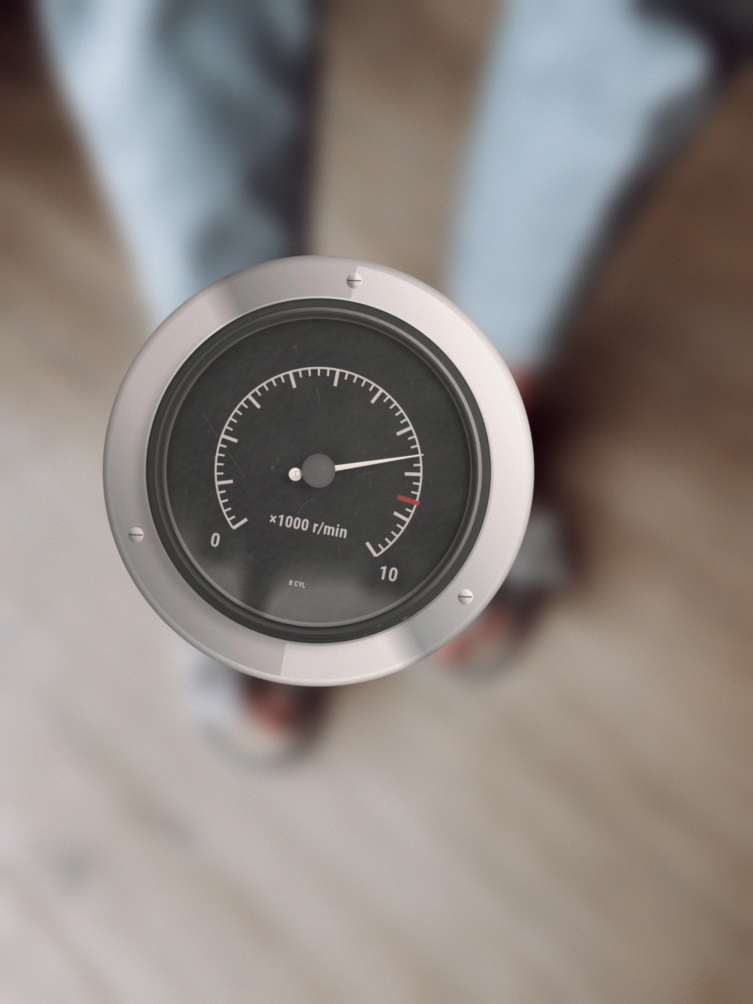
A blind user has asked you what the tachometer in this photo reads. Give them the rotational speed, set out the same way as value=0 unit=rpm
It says value=7600 unit=rpm
